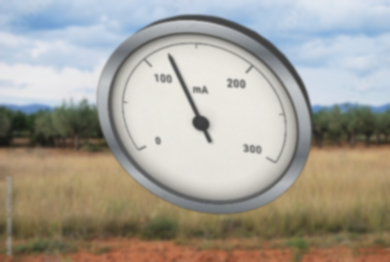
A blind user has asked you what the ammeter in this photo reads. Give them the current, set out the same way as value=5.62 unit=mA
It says value=125 unit=mA
